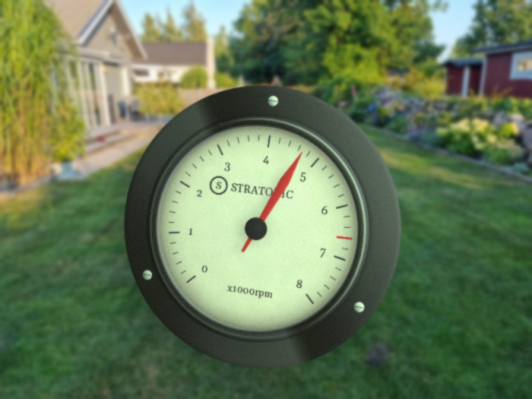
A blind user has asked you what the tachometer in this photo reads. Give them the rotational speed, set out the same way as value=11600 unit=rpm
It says value=4700 unit=rpm
